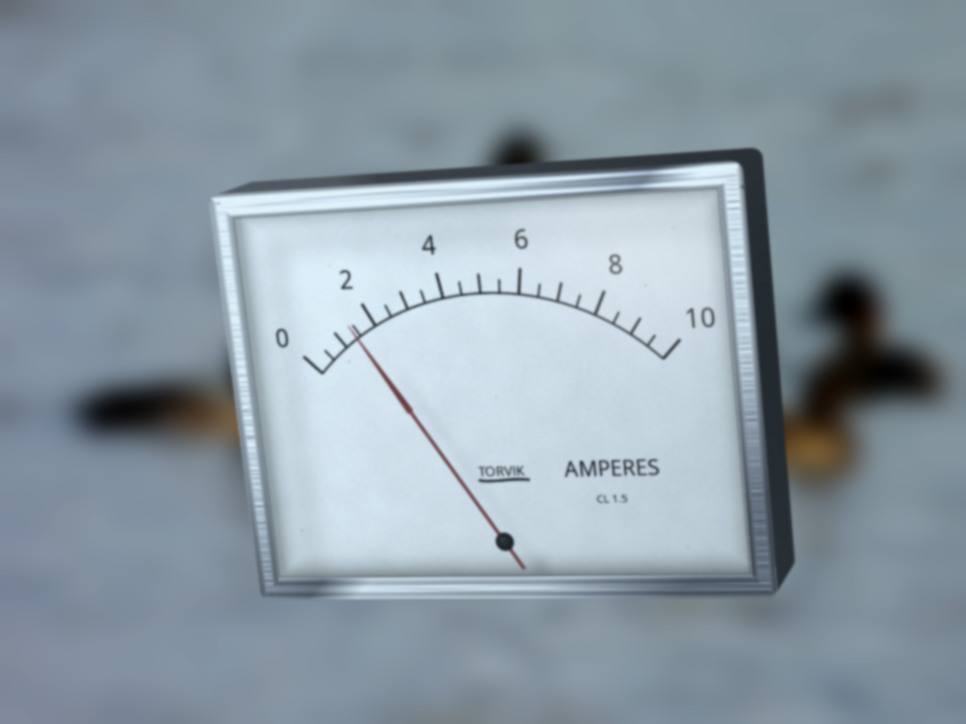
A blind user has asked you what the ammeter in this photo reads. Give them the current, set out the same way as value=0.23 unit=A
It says value=1.5 unit=A
